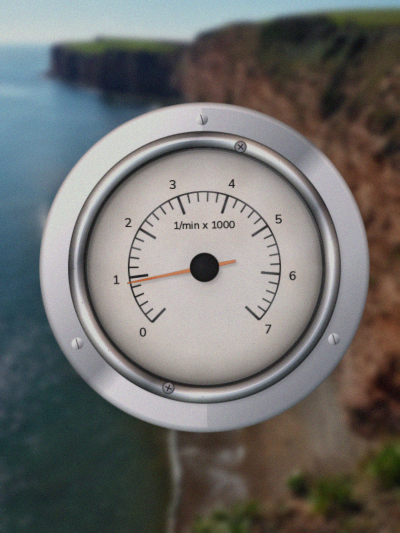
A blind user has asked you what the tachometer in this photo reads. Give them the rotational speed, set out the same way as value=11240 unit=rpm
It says value=900 unit=rpm
